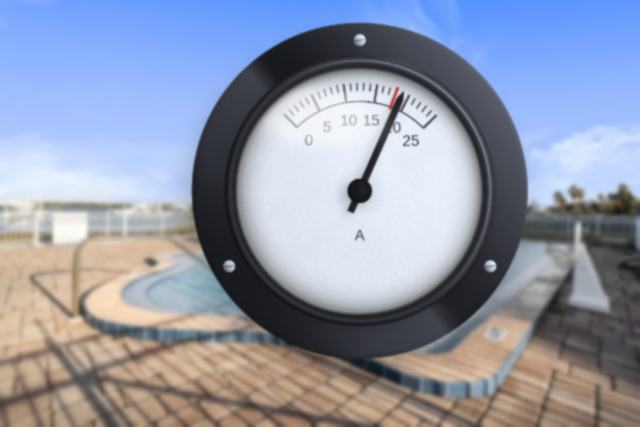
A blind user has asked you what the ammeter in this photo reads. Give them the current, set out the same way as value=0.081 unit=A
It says value=19 unit=A
